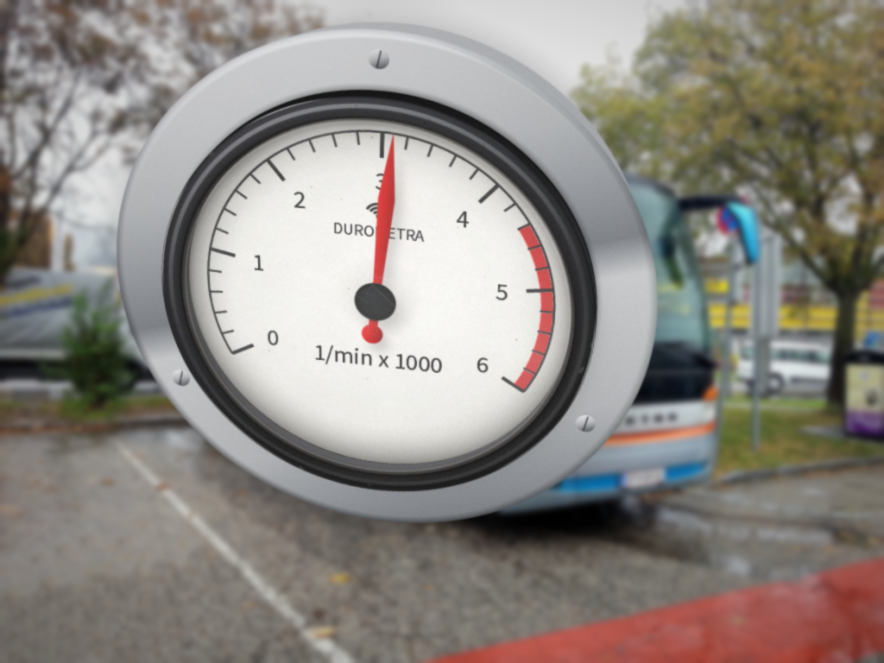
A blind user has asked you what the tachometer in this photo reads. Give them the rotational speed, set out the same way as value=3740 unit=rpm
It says value=3100 unit=rpm
